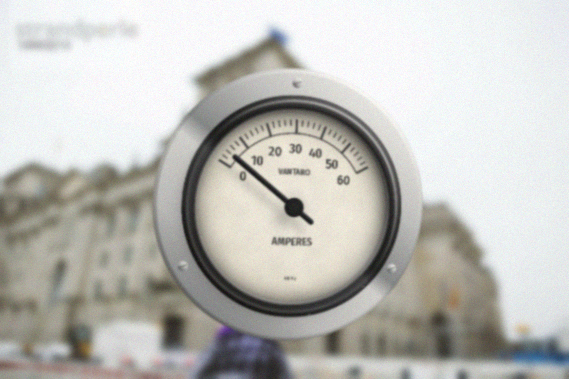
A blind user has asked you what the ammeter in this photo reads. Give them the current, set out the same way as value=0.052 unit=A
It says value=4 unit=A
